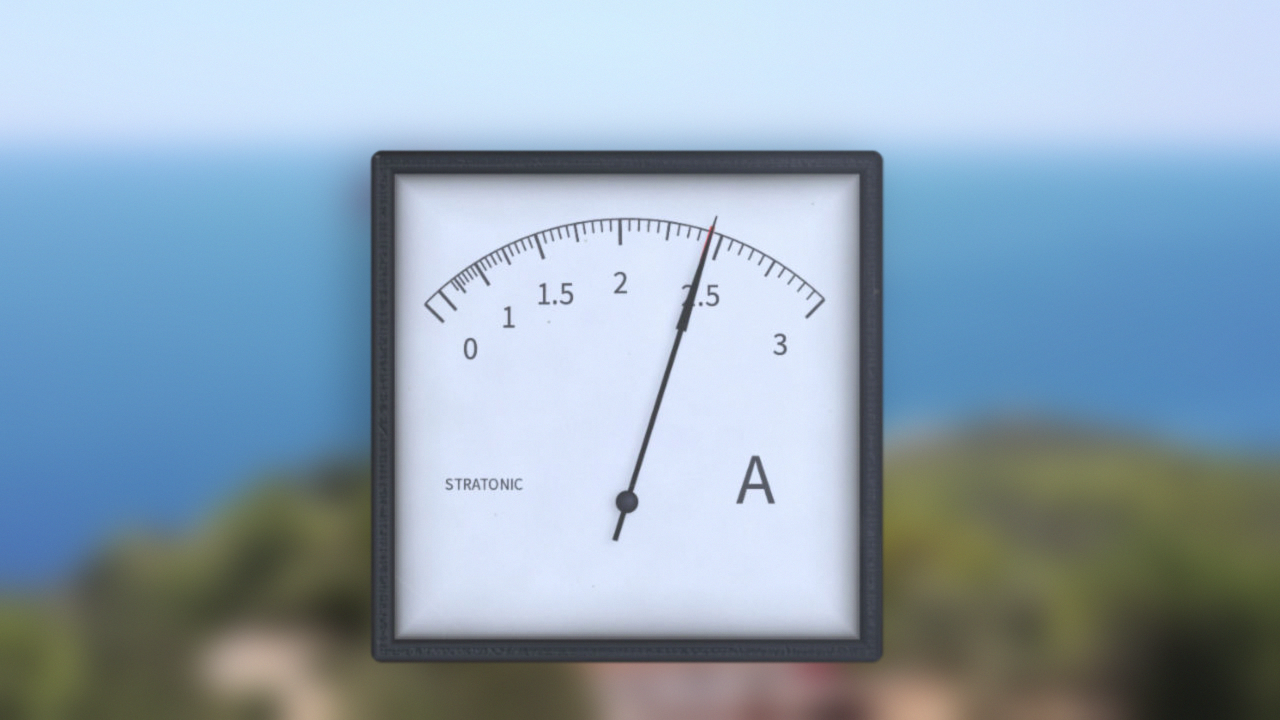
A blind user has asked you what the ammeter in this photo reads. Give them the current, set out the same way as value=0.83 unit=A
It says value=2.45 unit=A
